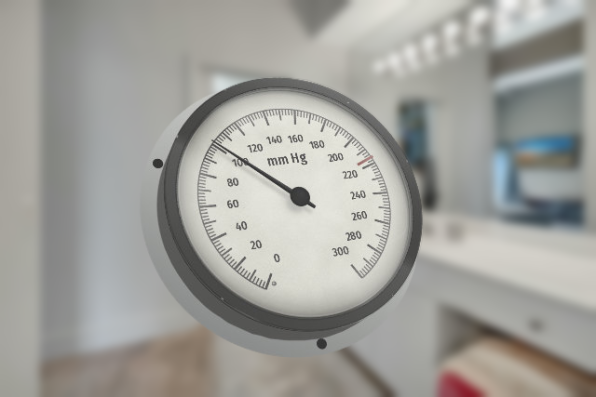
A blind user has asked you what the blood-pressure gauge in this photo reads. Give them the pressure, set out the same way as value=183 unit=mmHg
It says value=100 unit=mmHg
